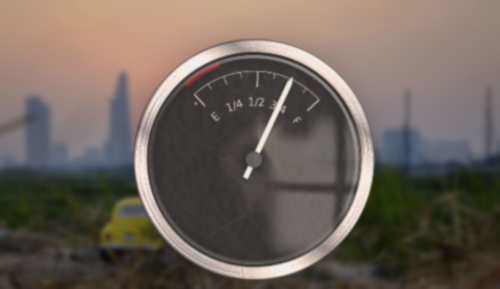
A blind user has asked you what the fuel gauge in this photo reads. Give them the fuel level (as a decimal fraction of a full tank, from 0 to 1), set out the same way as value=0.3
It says value=0.75
